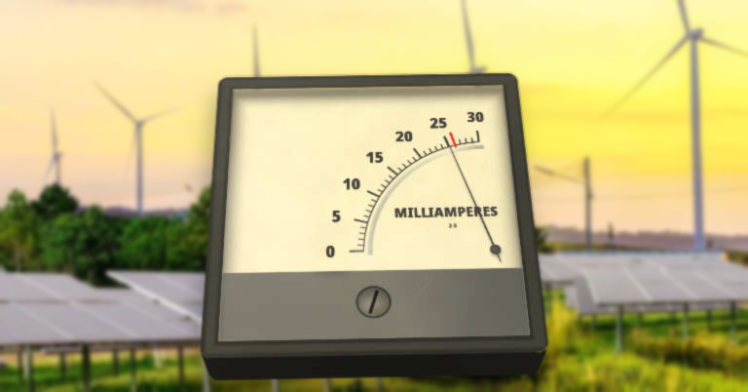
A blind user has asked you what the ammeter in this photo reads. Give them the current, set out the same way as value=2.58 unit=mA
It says value=25 unit=mA
